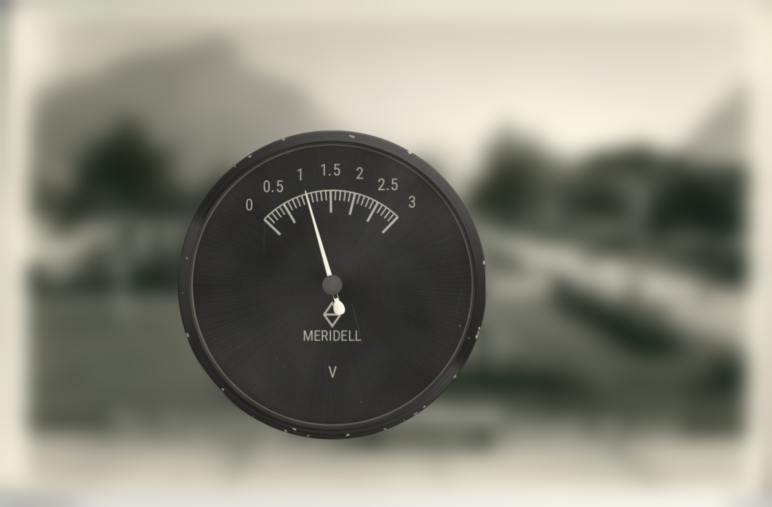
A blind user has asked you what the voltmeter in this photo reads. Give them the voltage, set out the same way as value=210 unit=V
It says value=1 unit=V
